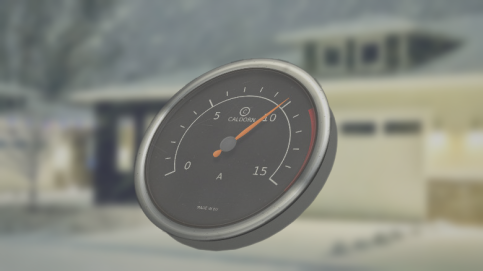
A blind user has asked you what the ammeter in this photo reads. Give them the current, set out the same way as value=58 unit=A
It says value=10 unit=A
